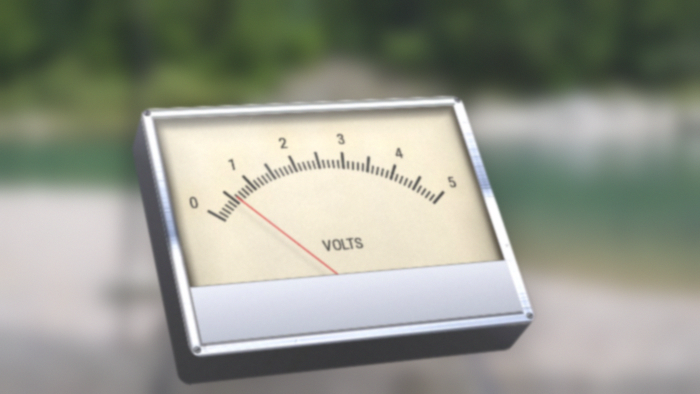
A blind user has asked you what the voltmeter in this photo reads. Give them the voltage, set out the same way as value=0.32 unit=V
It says value=0.5 unit=V
